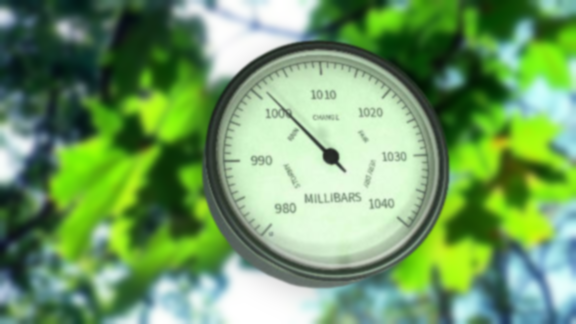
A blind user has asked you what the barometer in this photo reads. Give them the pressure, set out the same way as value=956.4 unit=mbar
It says value=1001 unit=mbar
